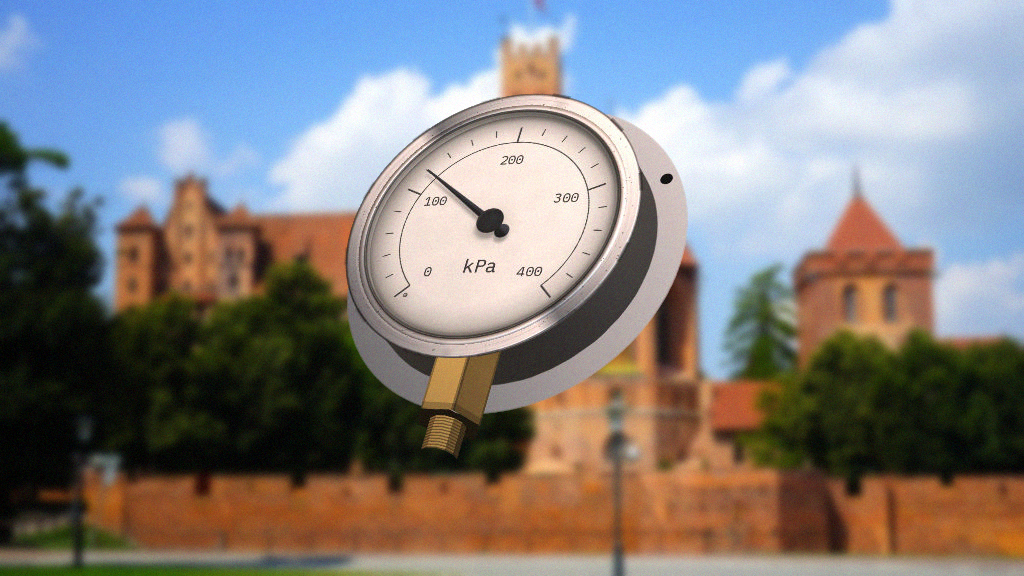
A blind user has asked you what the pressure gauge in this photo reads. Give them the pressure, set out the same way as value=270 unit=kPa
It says value=120 unit=kPa
